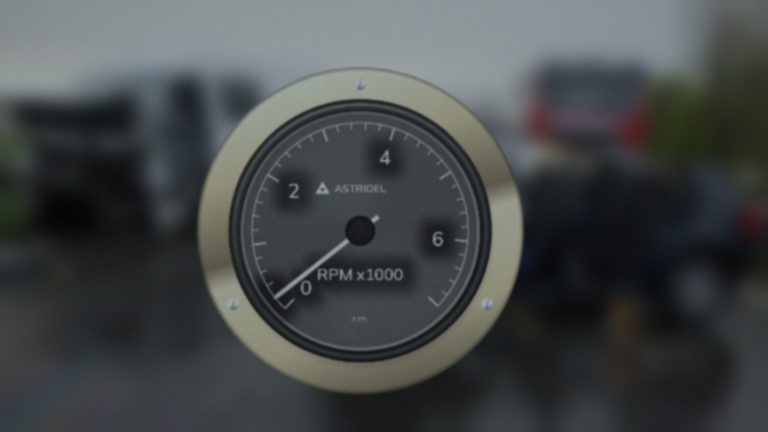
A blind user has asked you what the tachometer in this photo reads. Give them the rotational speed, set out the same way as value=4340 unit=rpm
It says value=200 unit=rpm
